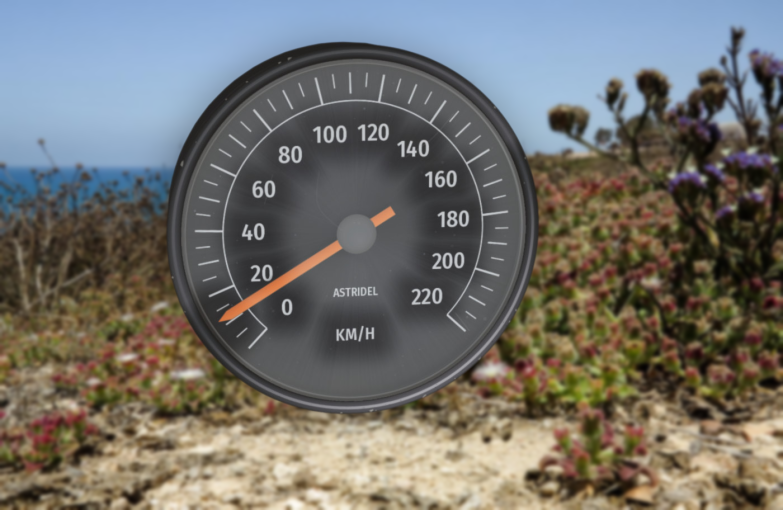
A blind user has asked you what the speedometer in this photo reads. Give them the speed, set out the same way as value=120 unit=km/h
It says value=12.5 unit=km/h
